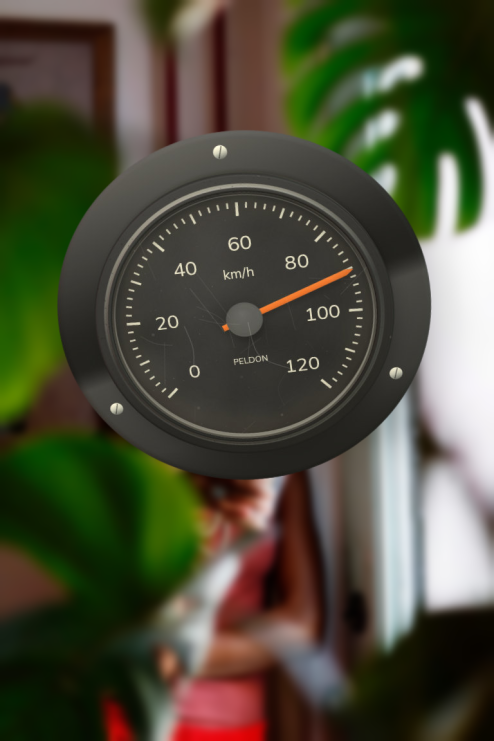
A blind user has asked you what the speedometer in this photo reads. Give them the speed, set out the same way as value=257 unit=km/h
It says value=90 unit=km/h
